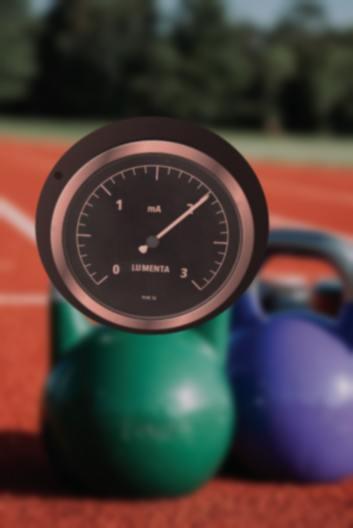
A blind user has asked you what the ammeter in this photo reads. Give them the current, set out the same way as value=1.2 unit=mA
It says value=2 unit=mA
